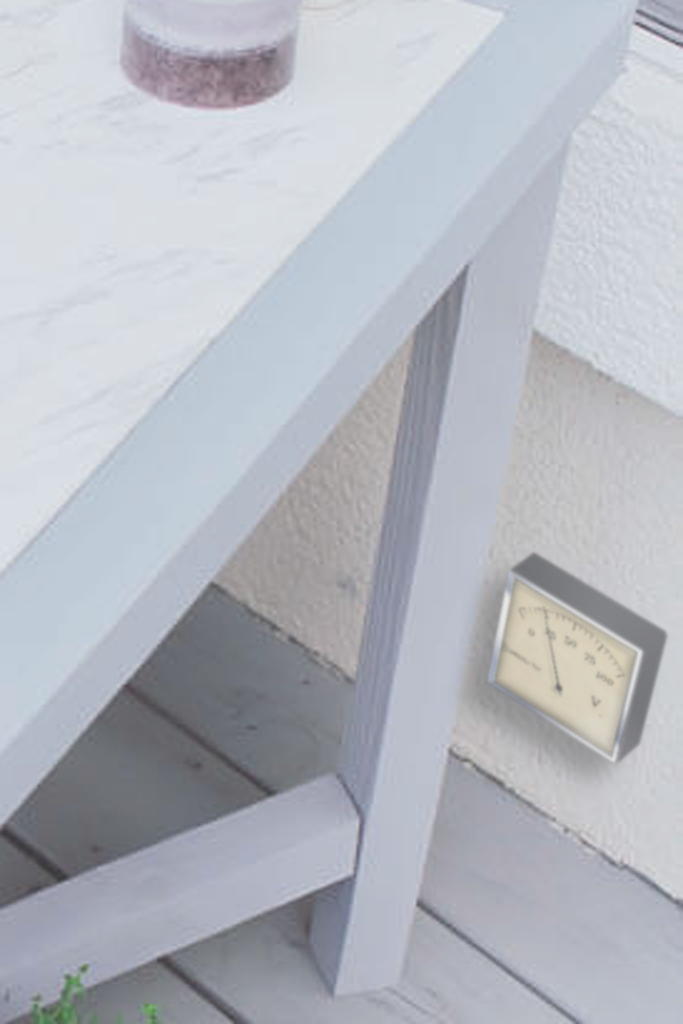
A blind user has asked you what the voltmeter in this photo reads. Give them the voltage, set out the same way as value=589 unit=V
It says value=25 unit=V
